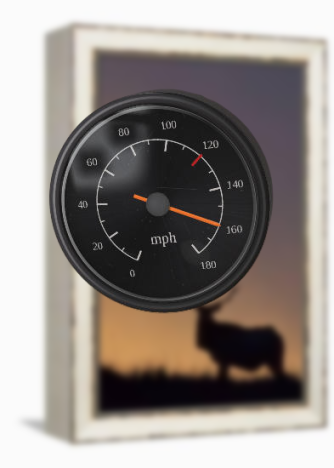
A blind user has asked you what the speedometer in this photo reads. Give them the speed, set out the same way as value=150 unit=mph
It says value=160 unit=mph
